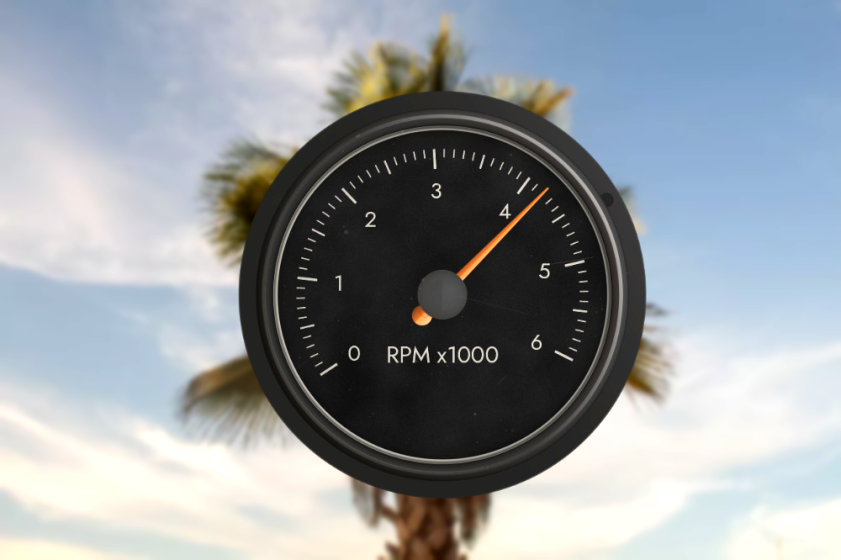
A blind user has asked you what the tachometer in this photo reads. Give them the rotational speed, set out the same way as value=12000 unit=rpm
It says value=4200 unit=rpm
